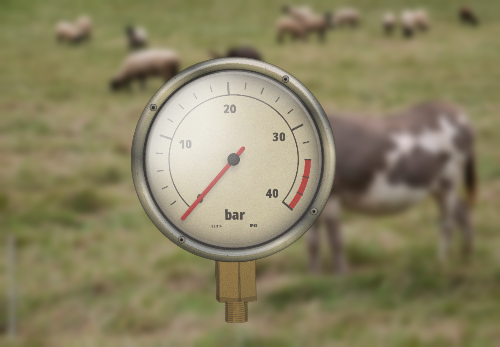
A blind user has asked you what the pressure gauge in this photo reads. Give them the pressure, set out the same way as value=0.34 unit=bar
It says value=0 unit=bar
